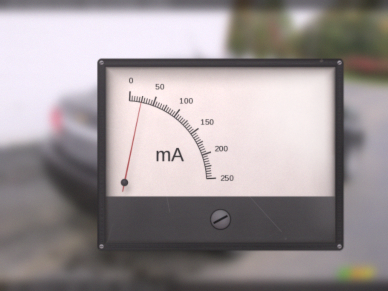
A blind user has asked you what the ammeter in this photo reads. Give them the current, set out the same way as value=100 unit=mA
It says value=25 unit=mA
